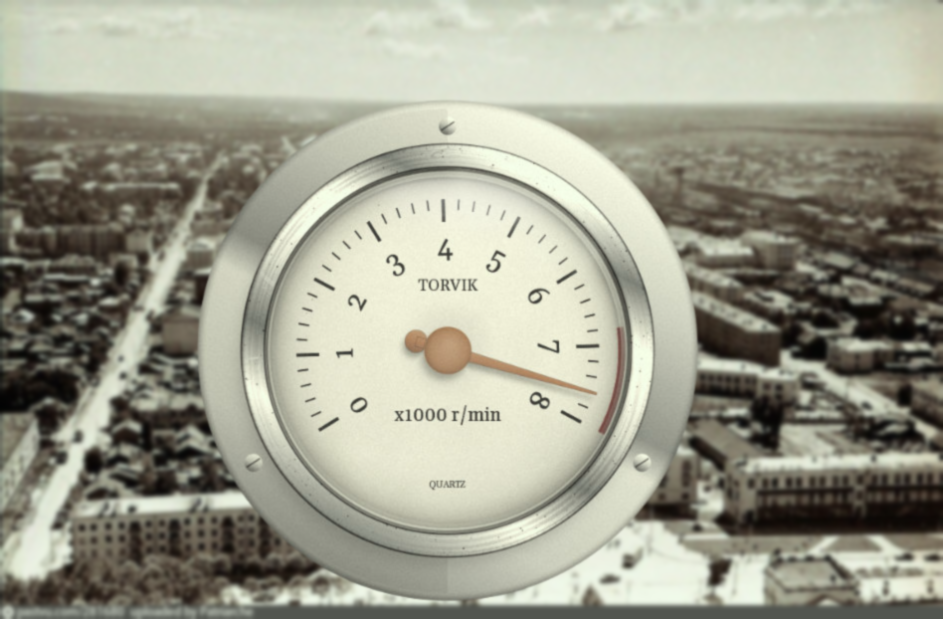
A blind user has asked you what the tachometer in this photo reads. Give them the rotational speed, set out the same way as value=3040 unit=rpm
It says value=7600 unit=rpm
